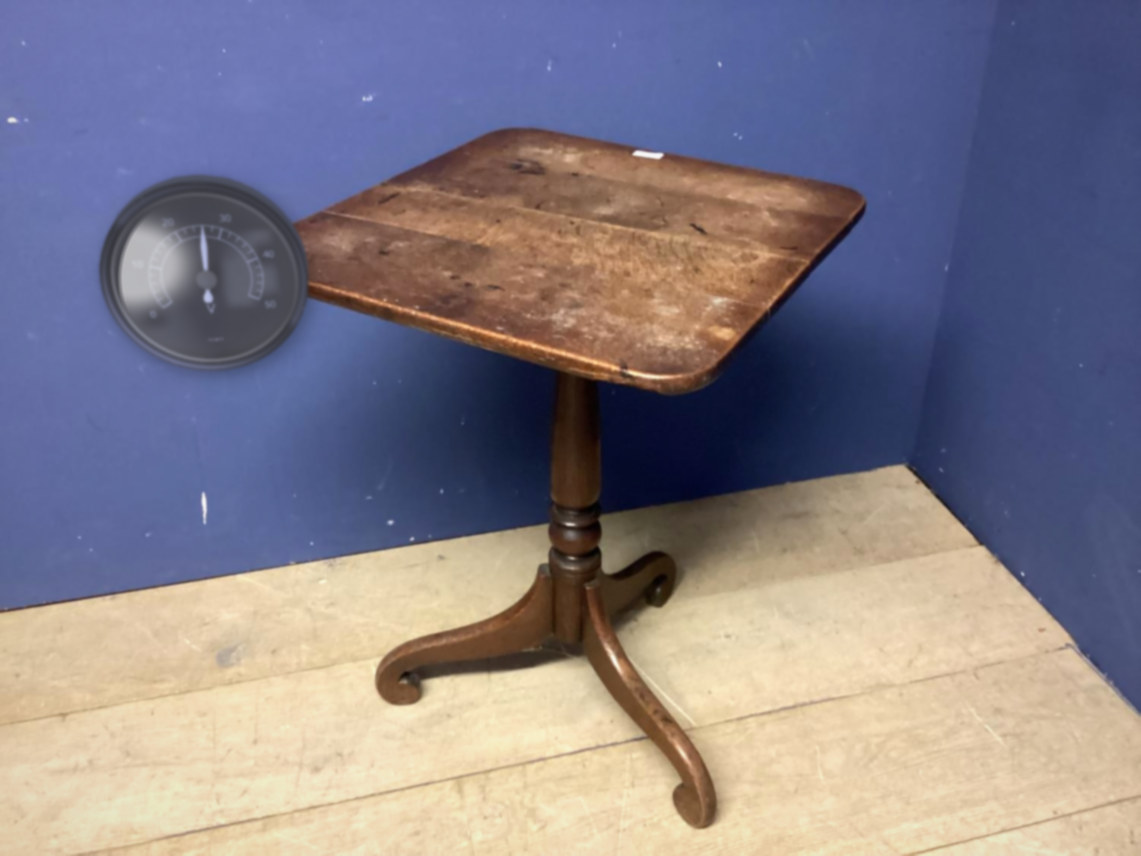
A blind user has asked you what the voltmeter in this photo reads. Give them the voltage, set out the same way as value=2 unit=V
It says value=26 unit=V
